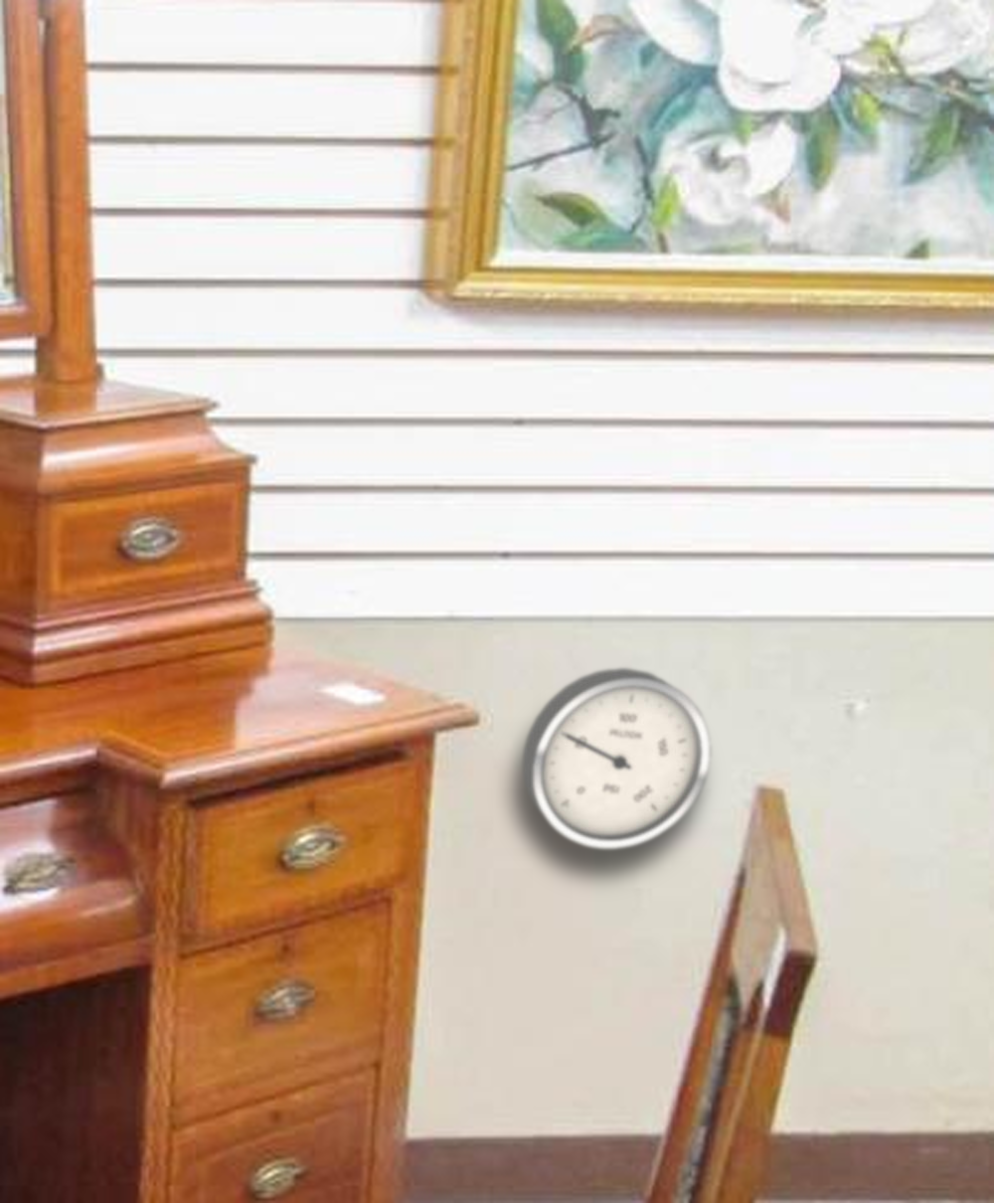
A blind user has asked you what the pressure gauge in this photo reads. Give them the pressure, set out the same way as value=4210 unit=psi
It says value=50 unit=psi
